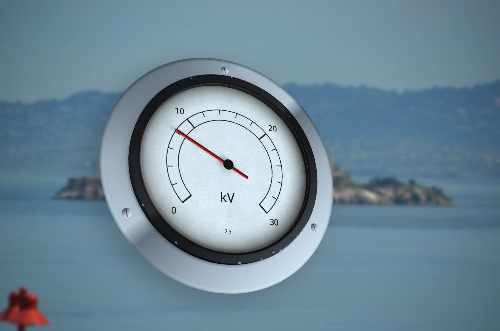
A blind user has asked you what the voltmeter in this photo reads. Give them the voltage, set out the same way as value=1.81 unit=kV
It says value=8 unit=kV
